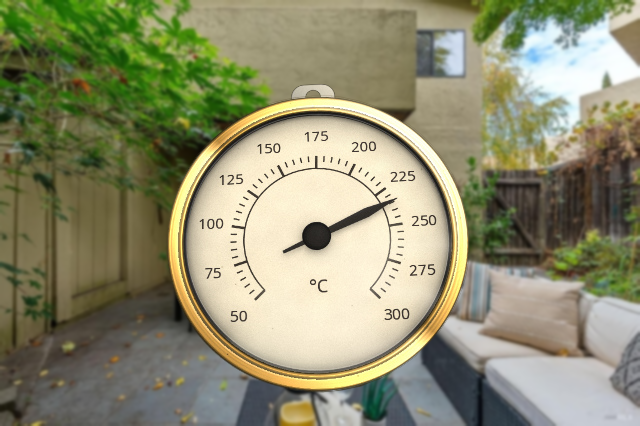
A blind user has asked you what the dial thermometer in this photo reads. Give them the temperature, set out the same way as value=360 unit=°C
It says value=235 unit=°C
